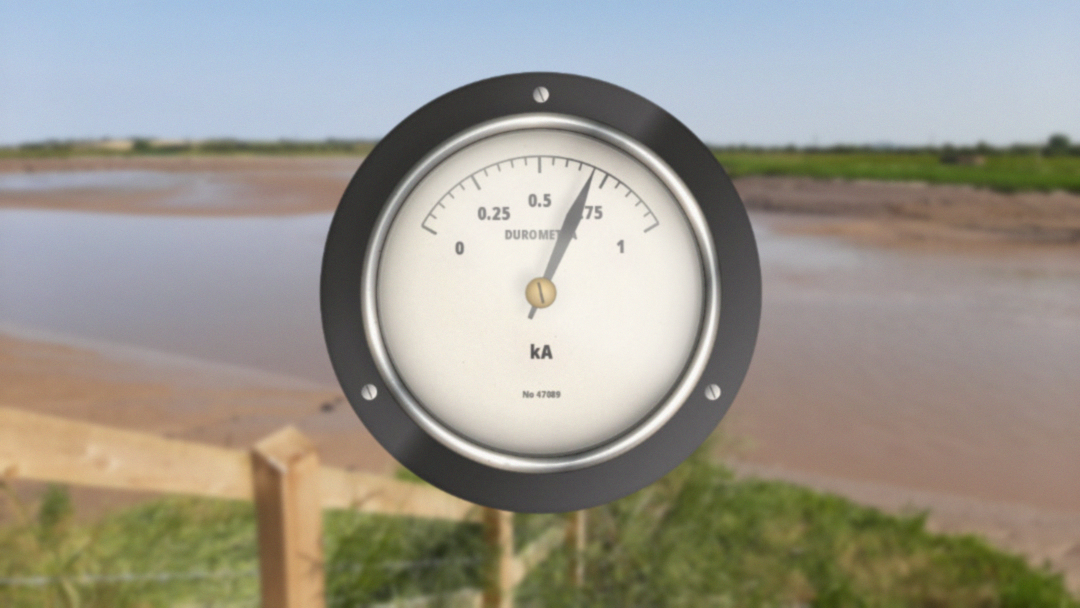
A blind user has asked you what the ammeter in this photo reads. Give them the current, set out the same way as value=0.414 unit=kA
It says value=0.7 unit=kA
